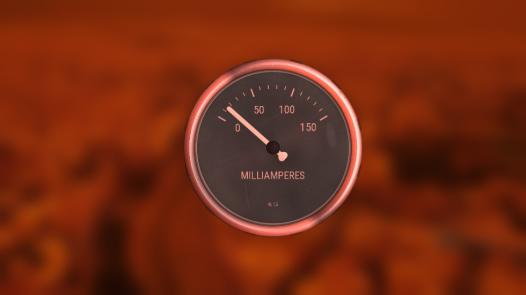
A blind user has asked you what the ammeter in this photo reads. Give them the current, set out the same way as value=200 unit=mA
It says value=15 unit=mA
